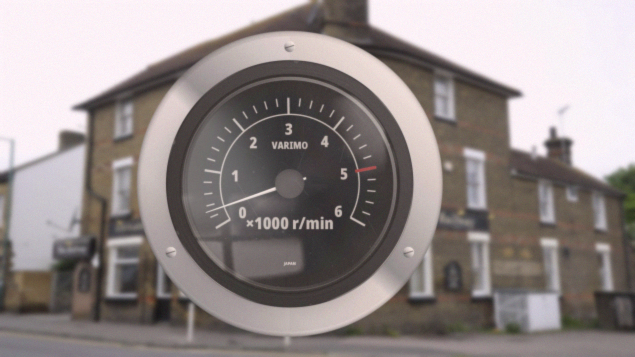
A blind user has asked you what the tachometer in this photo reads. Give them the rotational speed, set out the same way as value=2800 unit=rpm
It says value=300 unit=rpm
